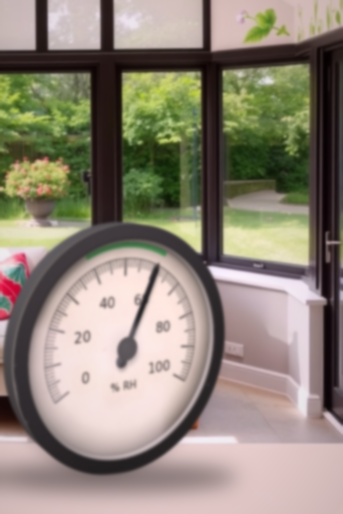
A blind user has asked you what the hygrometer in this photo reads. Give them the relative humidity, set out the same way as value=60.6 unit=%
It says value=60 unit=%
